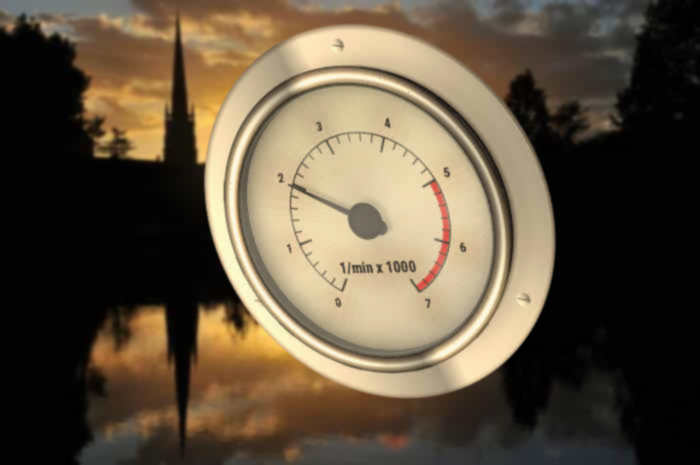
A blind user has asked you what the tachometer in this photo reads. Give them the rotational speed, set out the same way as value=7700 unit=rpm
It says value=2000 unit=rpm
